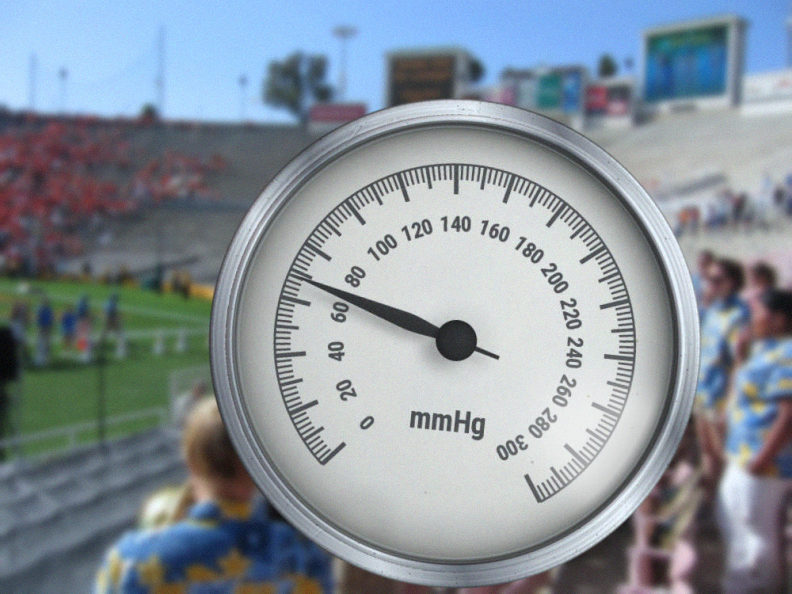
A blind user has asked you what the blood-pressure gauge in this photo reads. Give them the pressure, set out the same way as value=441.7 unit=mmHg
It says value=68 unit=mmHg
